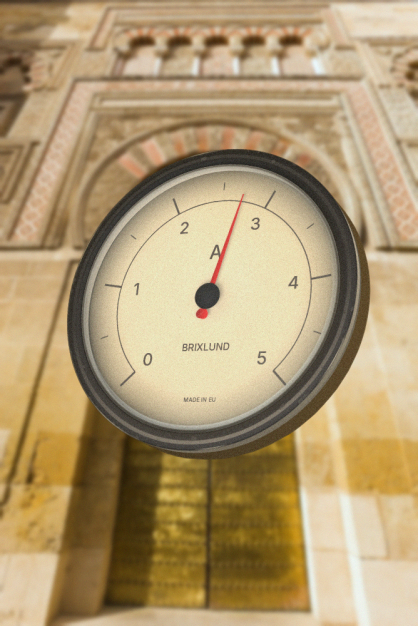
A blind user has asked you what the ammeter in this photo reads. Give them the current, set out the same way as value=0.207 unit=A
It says value=2.75 unit=A
